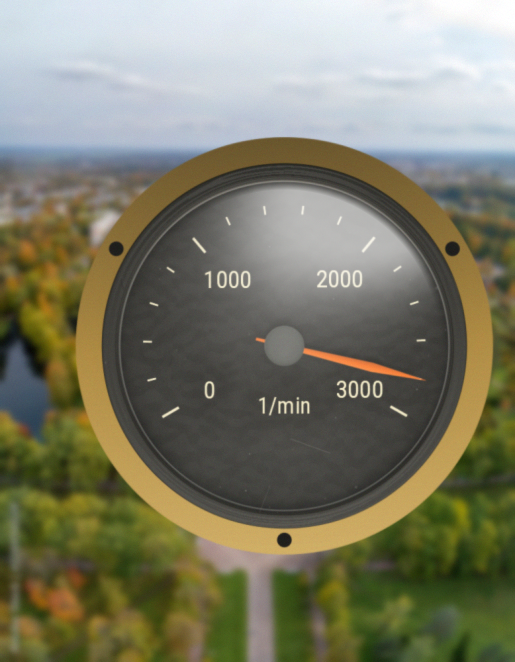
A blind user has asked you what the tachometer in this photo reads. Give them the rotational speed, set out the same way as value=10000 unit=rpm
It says value=2800 unit=rpm
